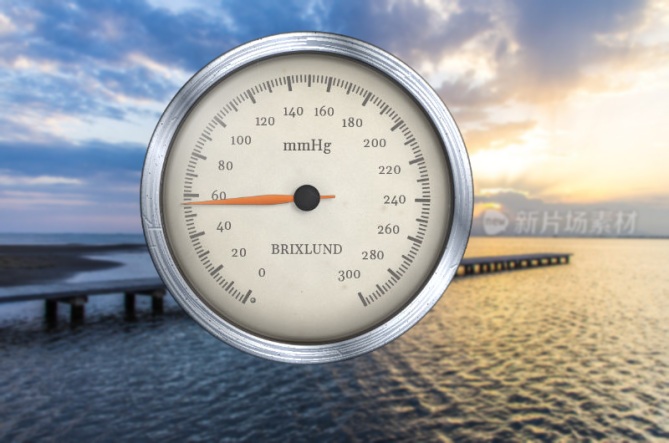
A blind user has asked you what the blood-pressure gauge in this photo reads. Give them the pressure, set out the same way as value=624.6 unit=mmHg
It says value=56 unit=mmHg
